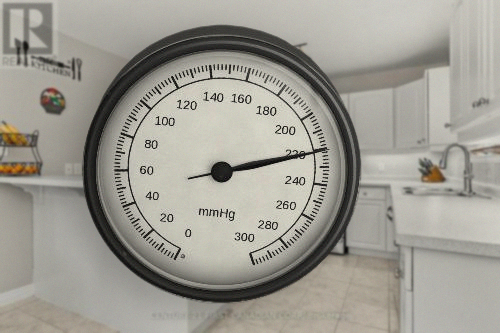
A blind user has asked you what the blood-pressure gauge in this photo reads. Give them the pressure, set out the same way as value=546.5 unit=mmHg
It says value=220 unit=mmHg
